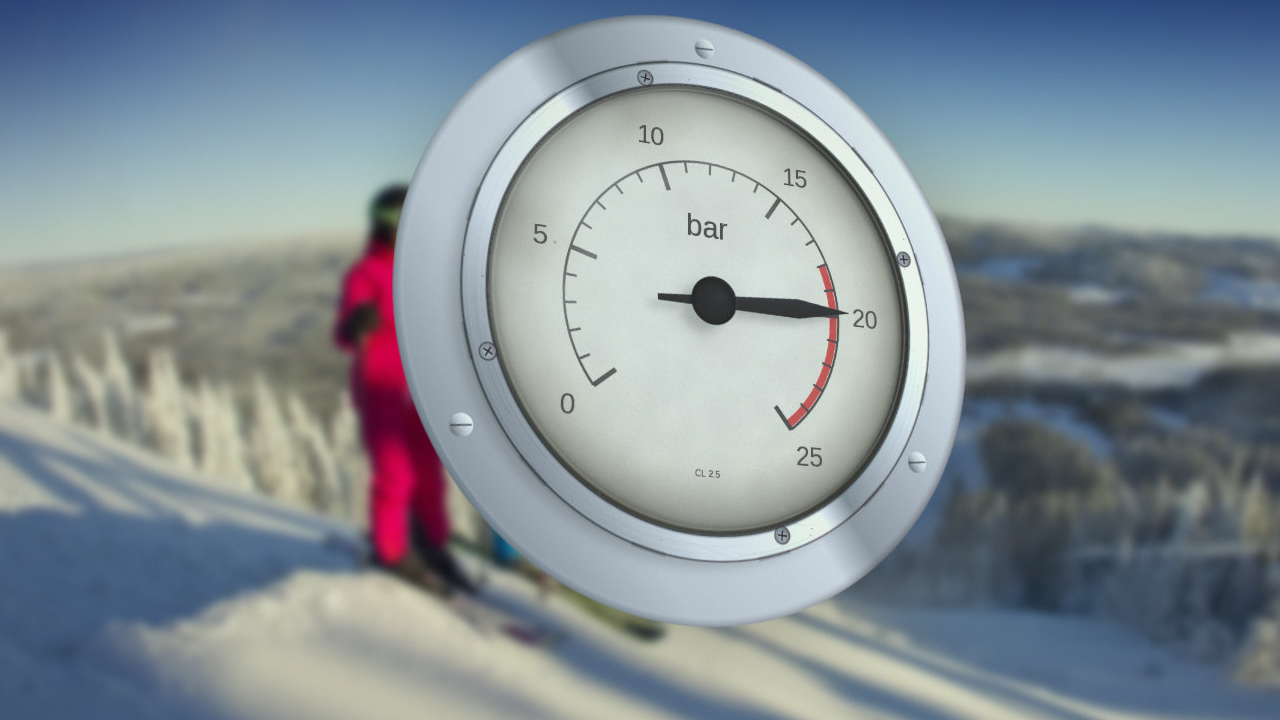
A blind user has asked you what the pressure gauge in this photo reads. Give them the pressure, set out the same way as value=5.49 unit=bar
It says value=20 unit=bar
